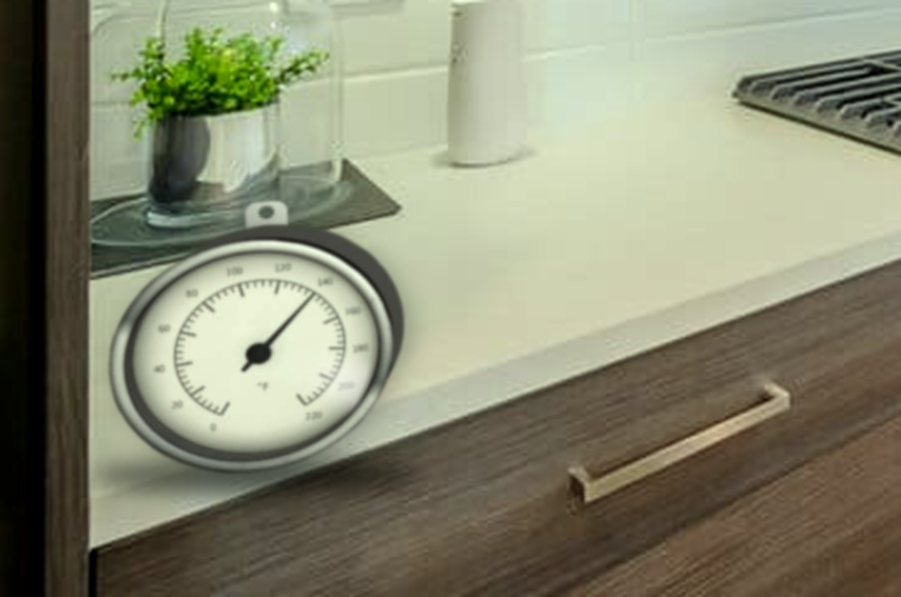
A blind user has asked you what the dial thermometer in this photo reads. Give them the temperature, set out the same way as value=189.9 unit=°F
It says value=140 unit=°F
